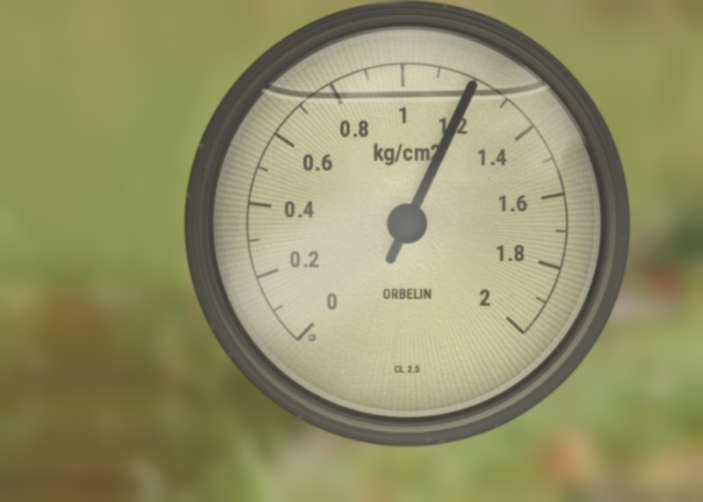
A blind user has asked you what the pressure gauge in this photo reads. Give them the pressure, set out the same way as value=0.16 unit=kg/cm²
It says value=1.2 unit=kg/cm²
